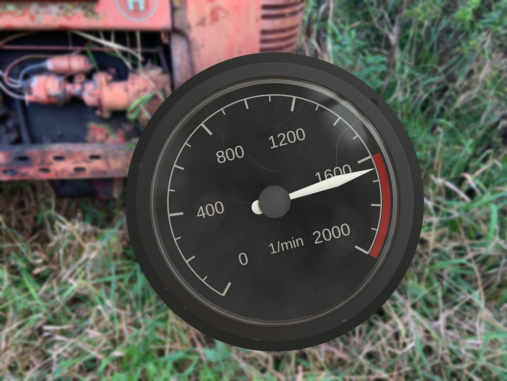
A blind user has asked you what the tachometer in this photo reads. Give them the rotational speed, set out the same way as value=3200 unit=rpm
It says value=1650 unit=rpm
